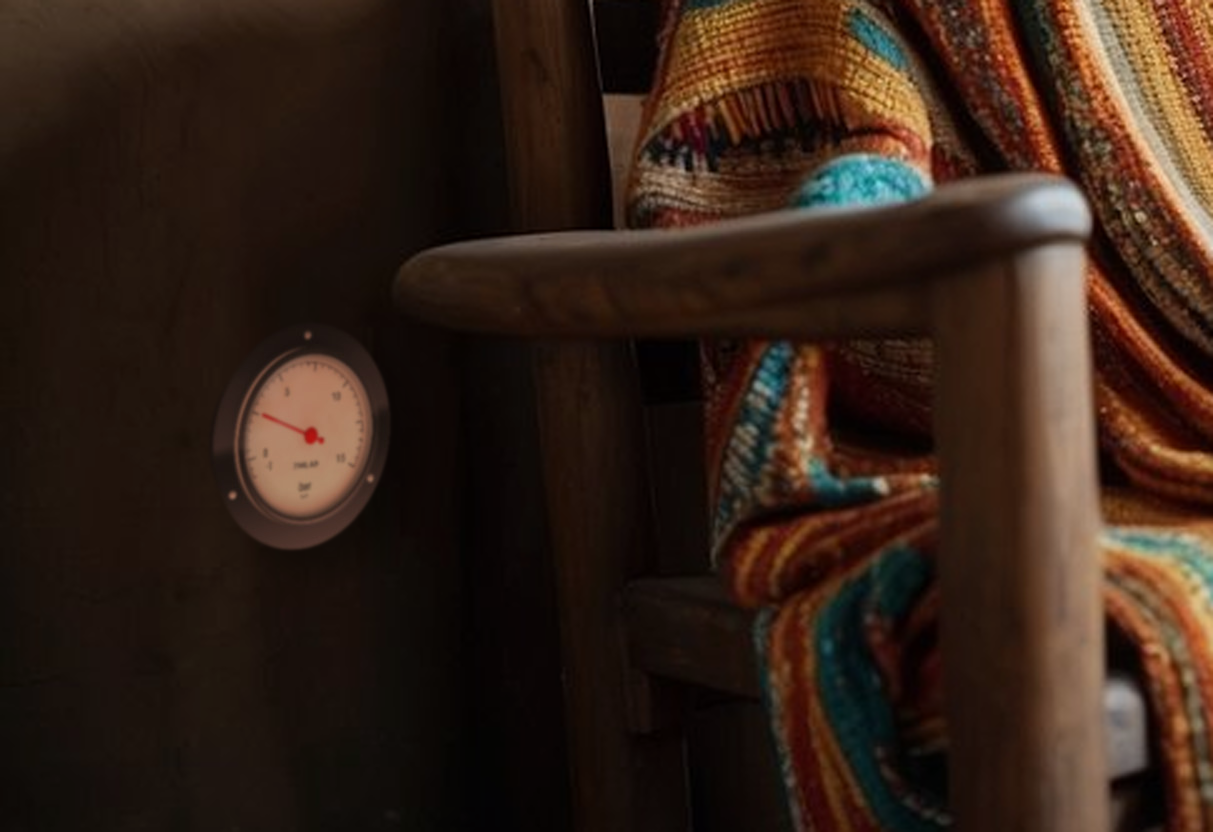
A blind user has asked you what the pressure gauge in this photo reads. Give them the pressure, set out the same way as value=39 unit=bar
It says value=2.5 unit=bar
